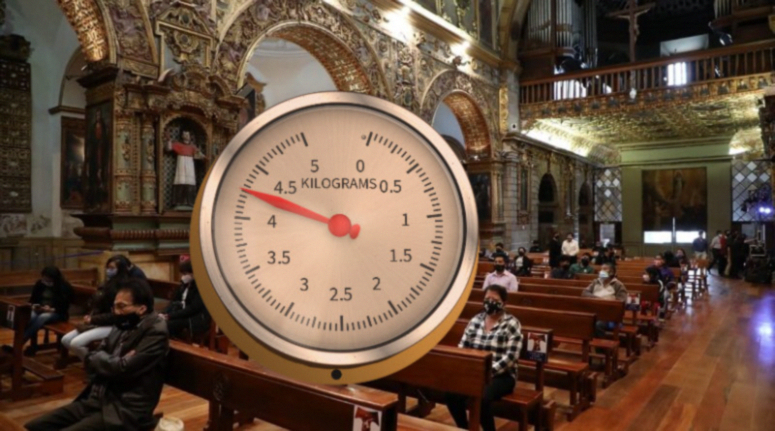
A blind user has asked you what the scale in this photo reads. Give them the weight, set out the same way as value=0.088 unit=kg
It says value=4.25 unit=kg
